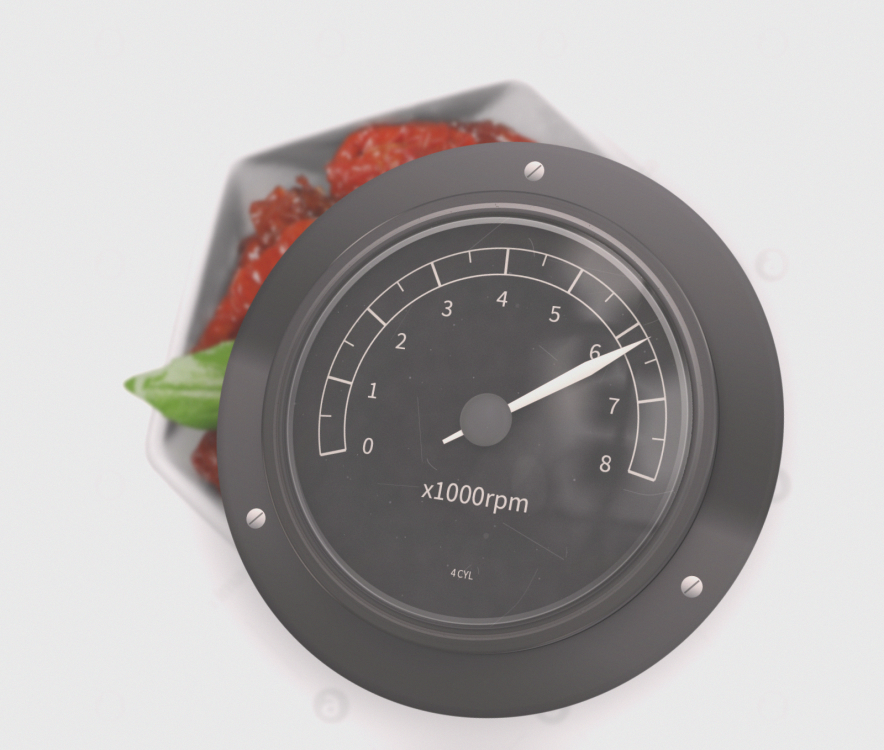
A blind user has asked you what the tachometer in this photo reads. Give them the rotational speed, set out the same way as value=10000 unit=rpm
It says value=6250 unit=rpm
